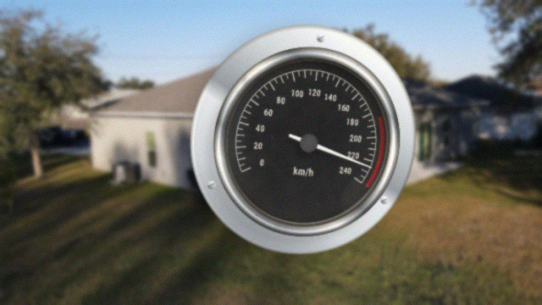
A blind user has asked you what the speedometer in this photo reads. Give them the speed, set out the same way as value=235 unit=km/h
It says value=225 unit=km/h
